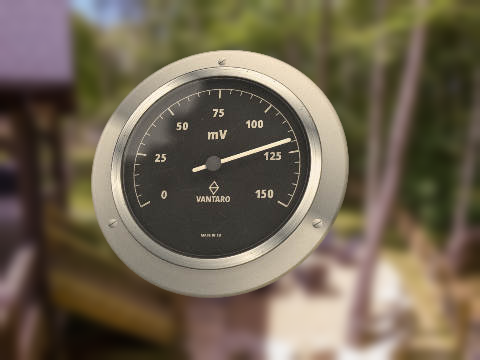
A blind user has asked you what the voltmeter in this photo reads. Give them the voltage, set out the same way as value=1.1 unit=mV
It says value=120 unit=mV
